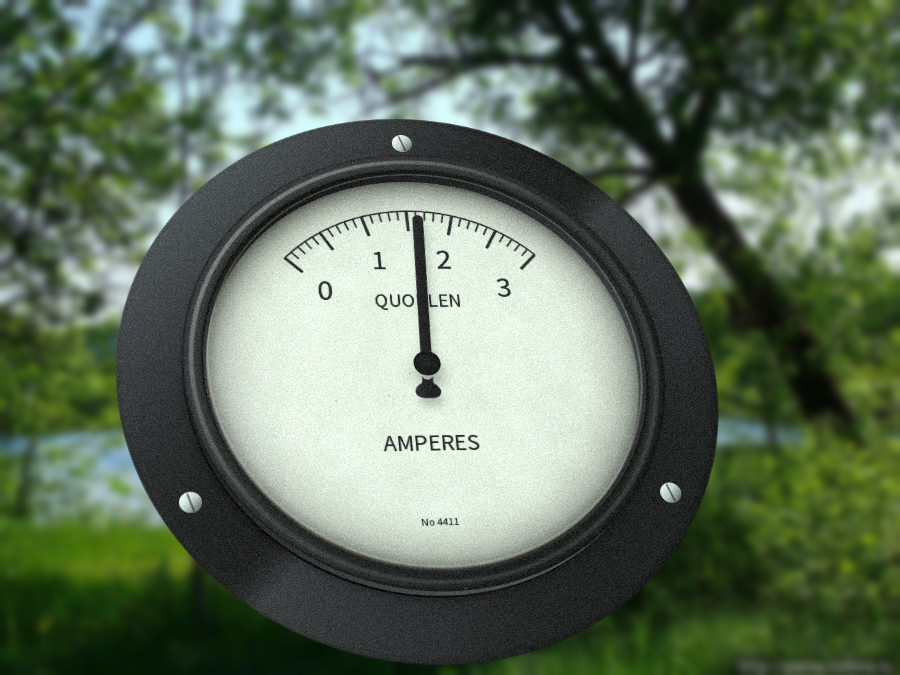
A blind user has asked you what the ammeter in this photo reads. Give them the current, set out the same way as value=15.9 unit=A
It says value=1.6 unit=A
